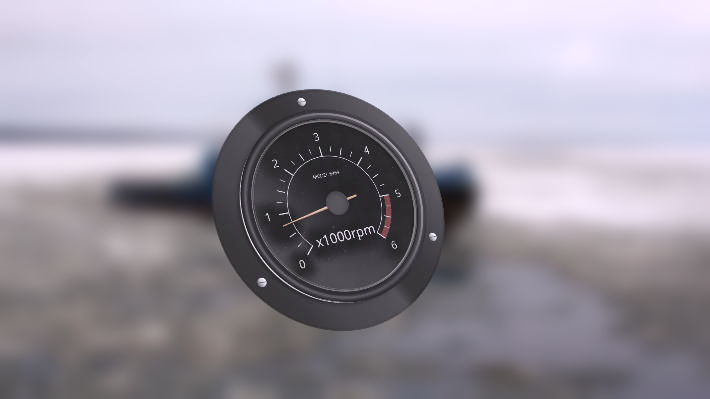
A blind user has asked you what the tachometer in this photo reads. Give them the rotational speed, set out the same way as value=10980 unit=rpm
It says value=750 unit=rpm
